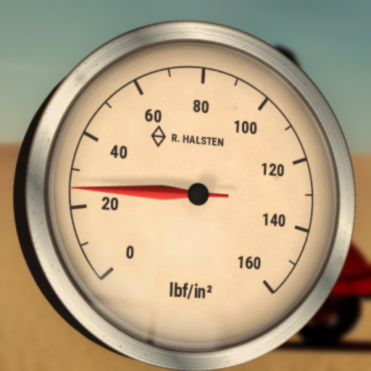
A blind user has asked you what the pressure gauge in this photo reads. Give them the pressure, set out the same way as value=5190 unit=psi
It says value=25 unit=psi
